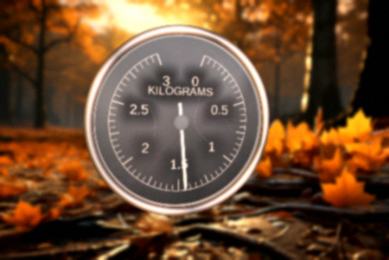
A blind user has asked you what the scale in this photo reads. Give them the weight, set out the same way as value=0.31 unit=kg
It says value=1.45 unit=kg
